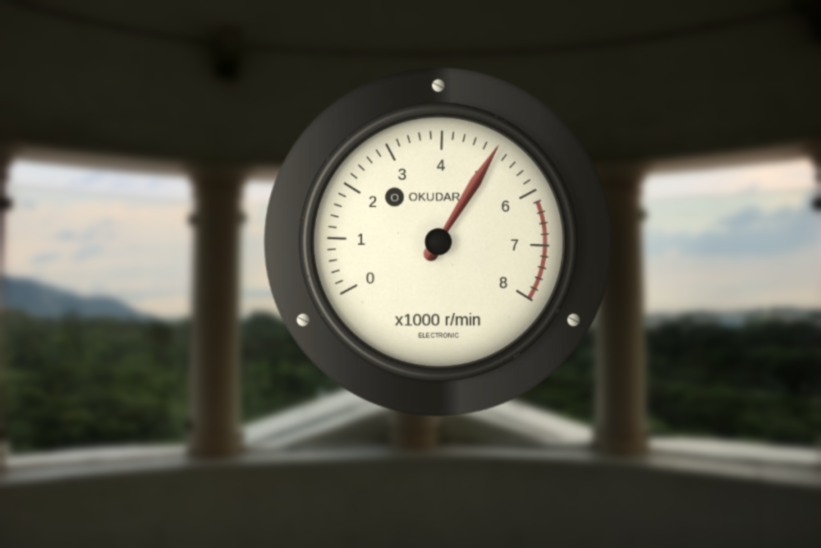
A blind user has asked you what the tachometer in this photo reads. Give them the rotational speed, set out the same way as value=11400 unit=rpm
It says value=5000 unit=rpm
